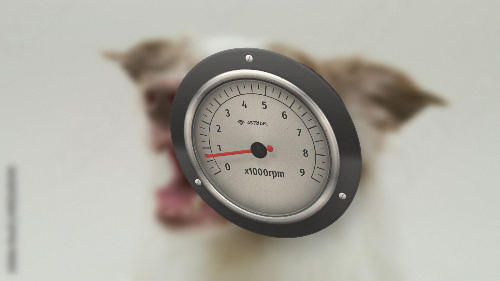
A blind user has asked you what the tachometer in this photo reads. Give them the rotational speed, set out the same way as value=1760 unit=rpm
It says value=750 unit=rpm
